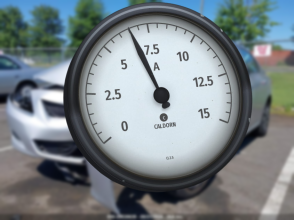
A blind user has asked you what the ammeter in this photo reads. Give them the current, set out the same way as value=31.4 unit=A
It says value=6.5 unit=A
